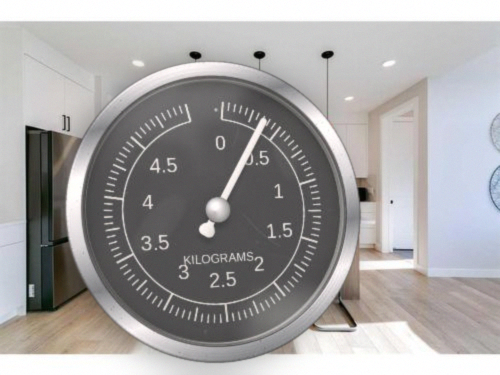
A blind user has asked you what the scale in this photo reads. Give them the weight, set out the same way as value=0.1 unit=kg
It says value=0.35 unit=kg
